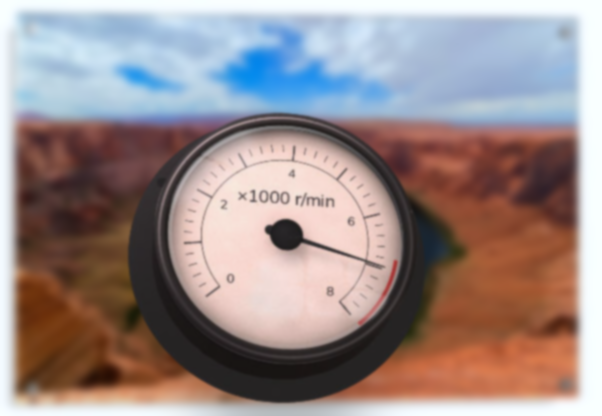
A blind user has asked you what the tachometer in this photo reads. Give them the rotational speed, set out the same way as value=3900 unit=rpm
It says value=7000 unit=rpm
